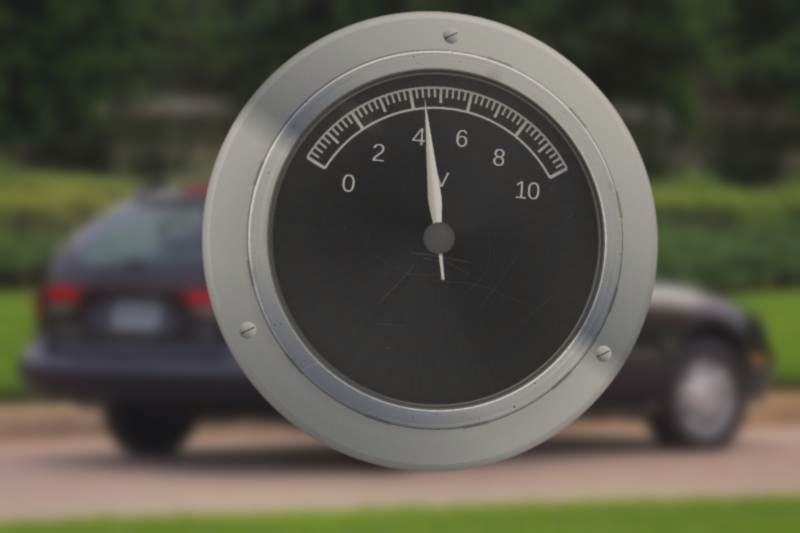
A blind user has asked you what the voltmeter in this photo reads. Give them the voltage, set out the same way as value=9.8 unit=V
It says value=4.4 unit=V
